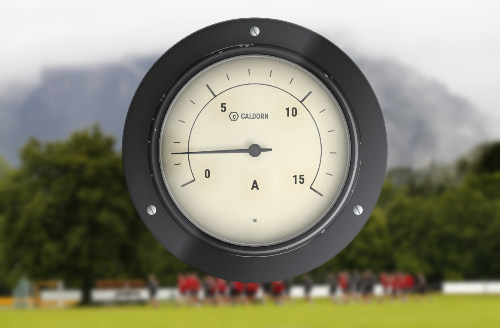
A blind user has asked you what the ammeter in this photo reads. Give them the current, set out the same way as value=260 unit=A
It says value=1.5 unit=A
